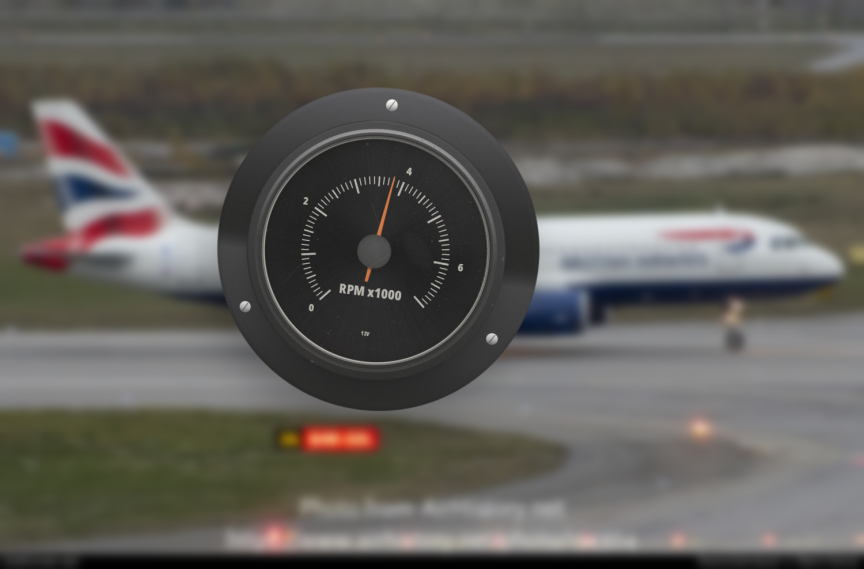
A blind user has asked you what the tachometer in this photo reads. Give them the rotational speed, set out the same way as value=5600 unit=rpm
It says value=3800 unit=rpm
